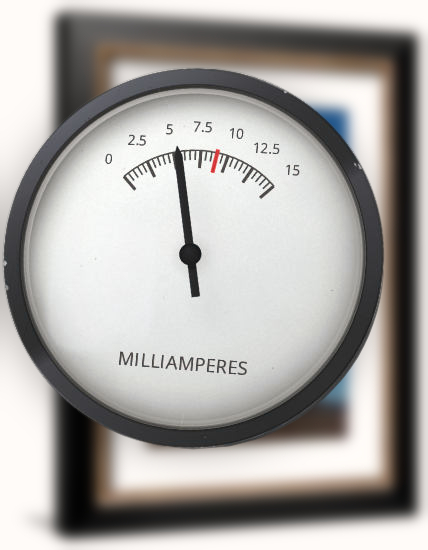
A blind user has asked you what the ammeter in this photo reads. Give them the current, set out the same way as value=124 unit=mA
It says value=5.5 unit=mA
